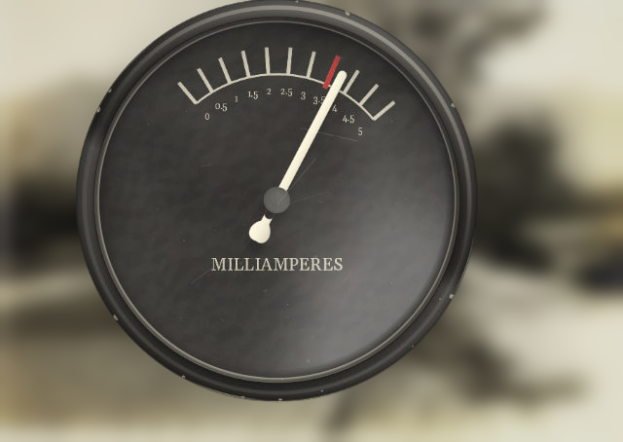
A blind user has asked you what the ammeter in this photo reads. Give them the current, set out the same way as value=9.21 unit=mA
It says value=3.75 unit=mA
